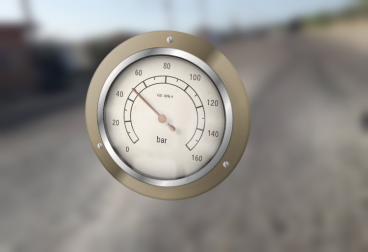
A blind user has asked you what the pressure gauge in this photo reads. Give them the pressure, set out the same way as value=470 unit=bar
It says value=50 unit=bar
